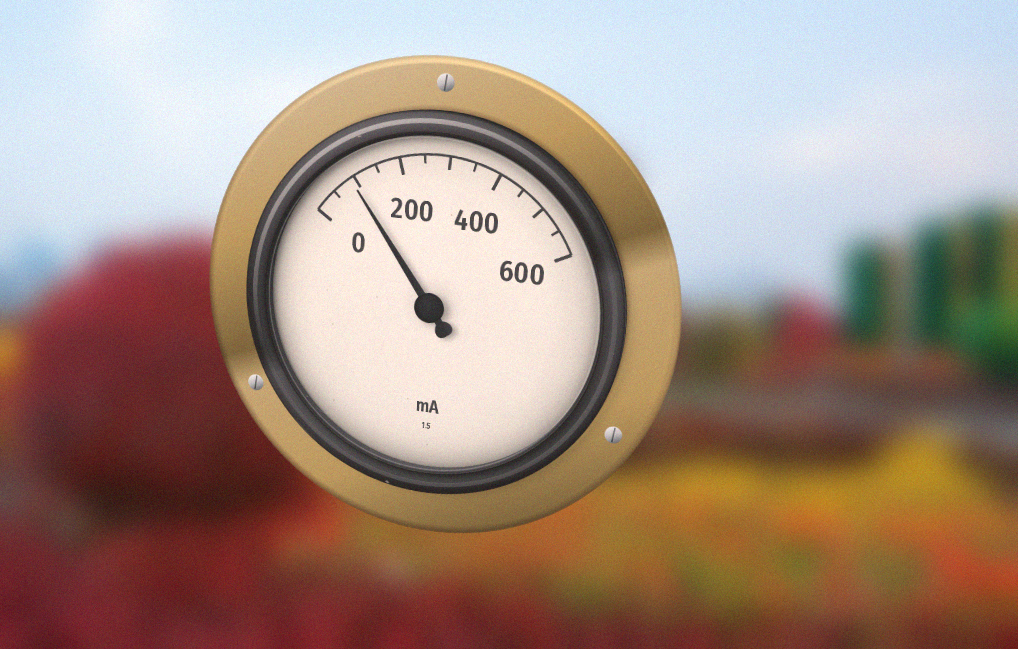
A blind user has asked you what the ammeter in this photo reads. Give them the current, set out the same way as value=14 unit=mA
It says value=100 unit=mA
